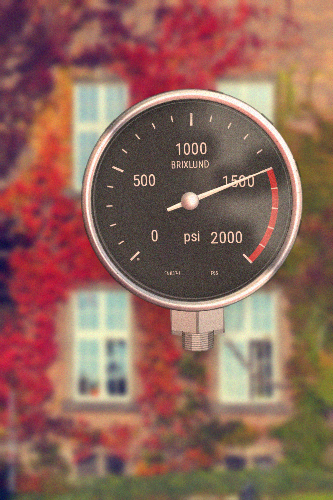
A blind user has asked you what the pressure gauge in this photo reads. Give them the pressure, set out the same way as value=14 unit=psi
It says value=1500 unit=psi
